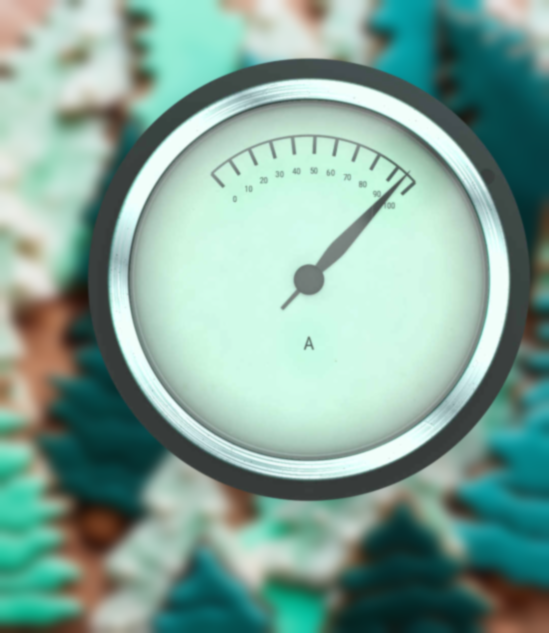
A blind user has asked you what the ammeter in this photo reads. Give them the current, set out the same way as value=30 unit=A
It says value=95 unit=A
